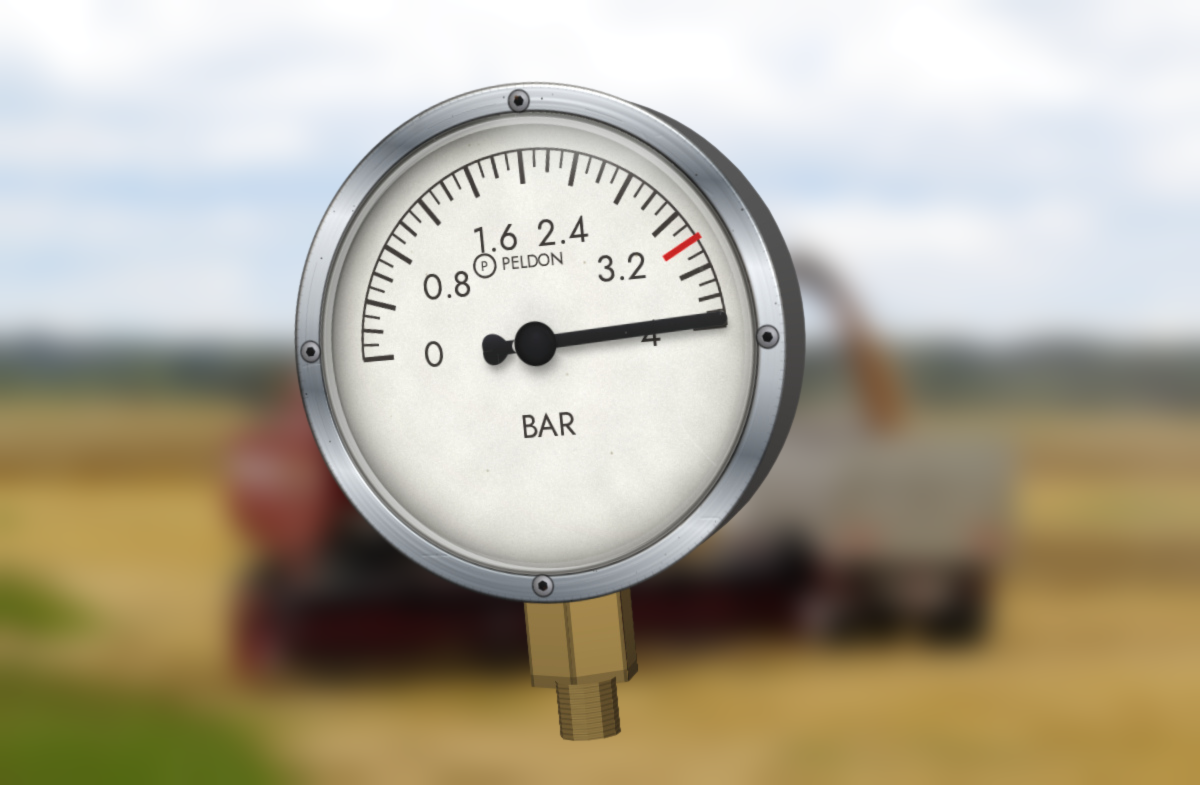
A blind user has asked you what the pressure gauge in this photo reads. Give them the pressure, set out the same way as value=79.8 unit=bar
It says value=3.95 unit=bar
